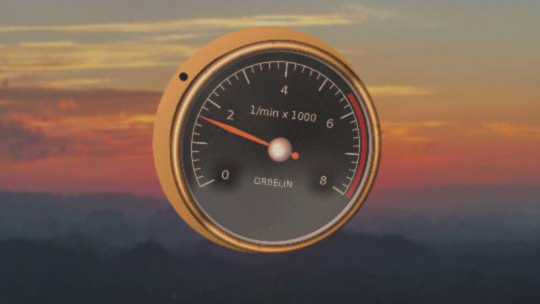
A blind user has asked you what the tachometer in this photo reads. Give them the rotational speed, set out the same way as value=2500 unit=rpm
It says value=1600 unit=rpm
